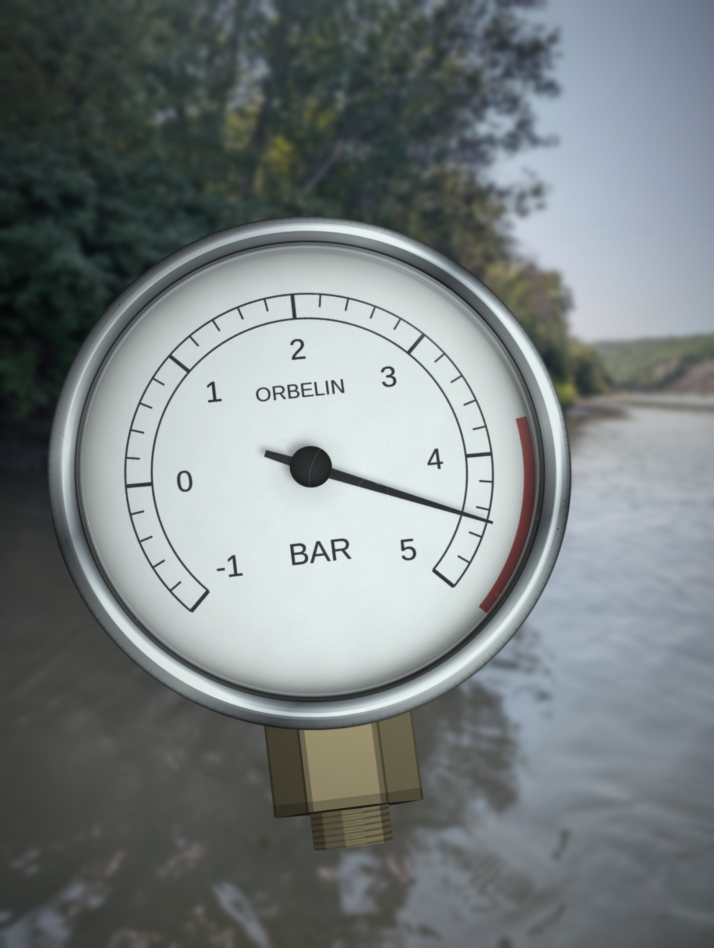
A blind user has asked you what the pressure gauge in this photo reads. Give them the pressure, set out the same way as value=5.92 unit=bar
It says value=4.5 unit=bar
